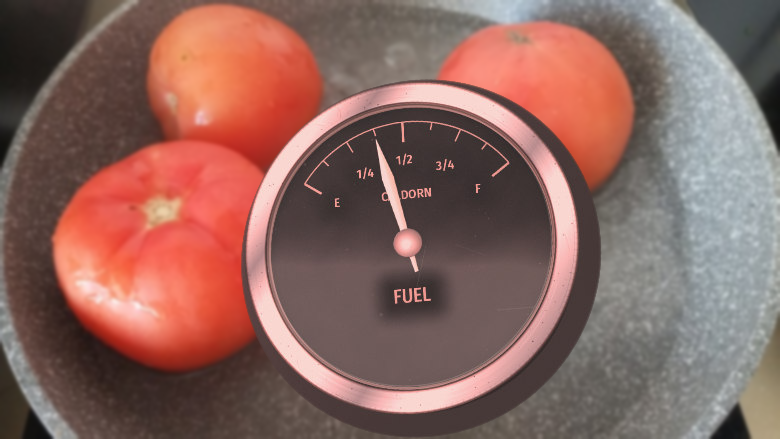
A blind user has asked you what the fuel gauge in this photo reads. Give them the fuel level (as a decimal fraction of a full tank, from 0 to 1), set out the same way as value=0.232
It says value=0.375
